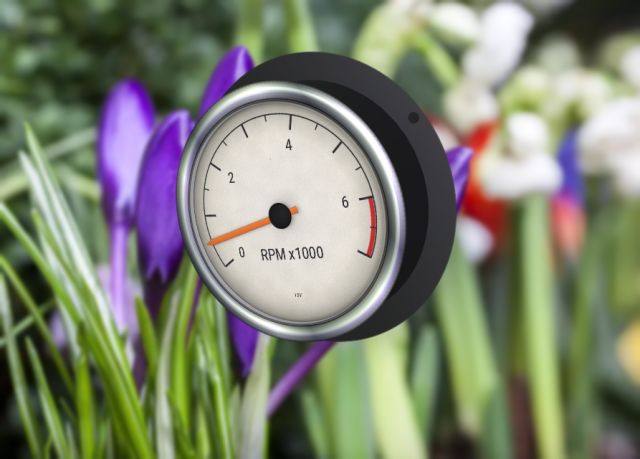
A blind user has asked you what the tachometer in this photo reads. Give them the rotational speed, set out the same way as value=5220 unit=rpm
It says value=500 unit=rpm
